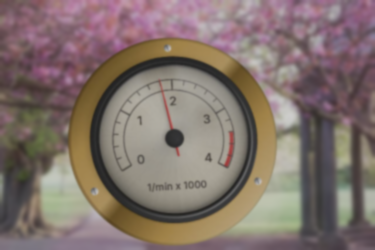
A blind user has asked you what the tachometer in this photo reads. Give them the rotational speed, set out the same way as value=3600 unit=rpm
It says value=1800 unit=rpm
